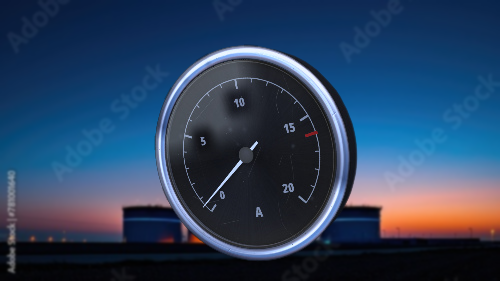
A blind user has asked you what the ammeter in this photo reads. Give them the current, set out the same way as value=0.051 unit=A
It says value=0.5 unit=A
